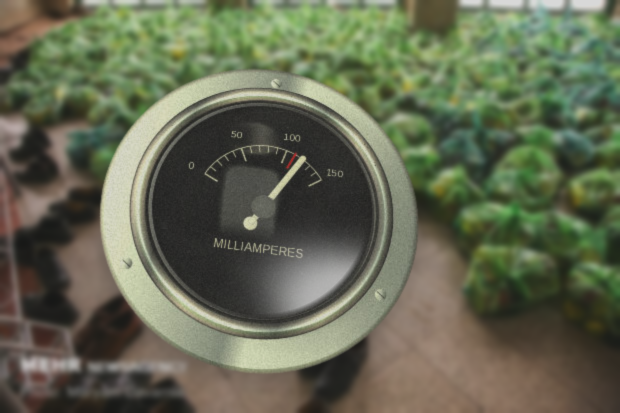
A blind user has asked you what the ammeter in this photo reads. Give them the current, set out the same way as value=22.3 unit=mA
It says value=120 unit=mA
